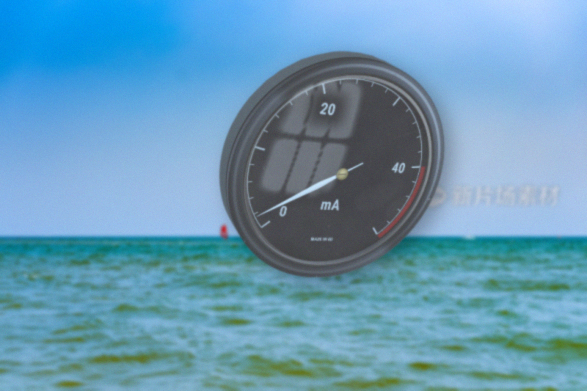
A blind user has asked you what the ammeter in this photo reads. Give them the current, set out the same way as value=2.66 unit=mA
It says value=2 unit=mA
